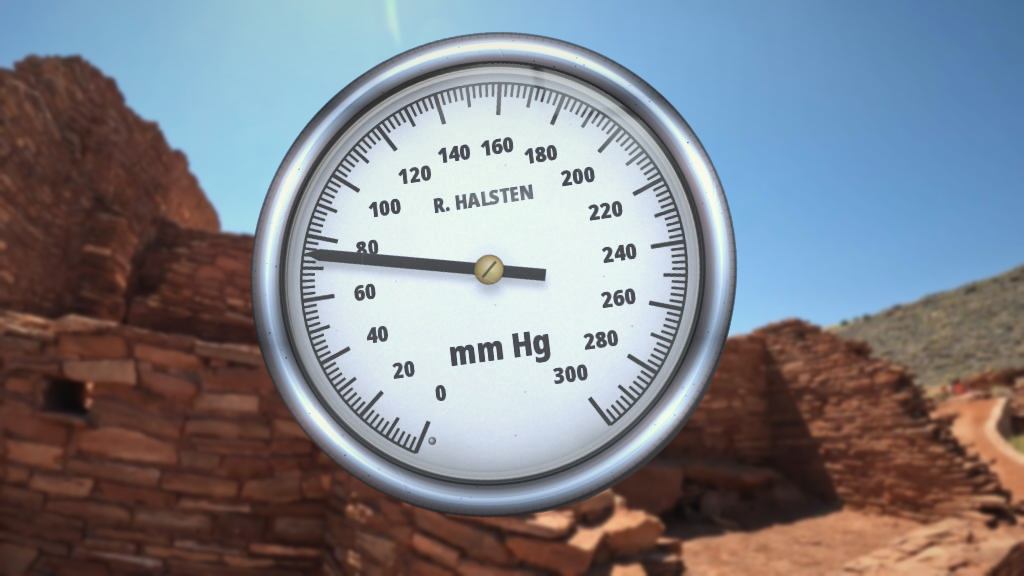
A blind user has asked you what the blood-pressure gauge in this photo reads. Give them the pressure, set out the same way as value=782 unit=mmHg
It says value=74 unit=mmHg
